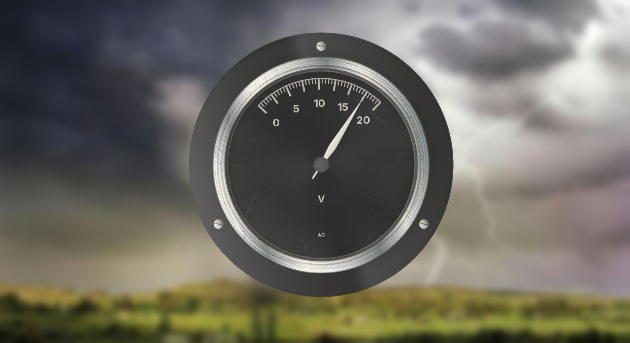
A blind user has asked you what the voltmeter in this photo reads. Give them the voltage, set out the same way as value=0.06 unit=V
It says value=17.5 unit=V
